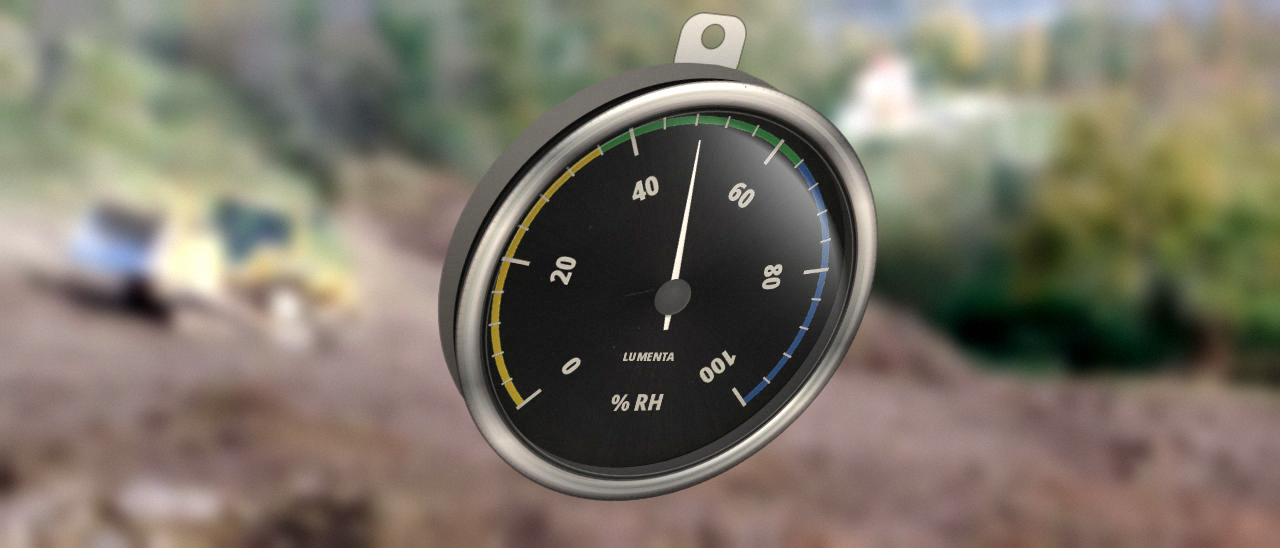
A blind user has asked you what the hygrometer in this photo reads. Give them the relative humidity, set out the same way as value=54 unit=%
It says value=48 unit=%
